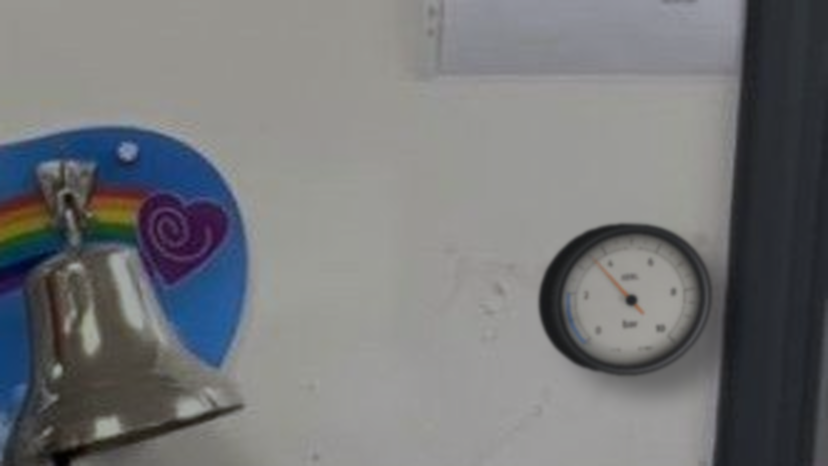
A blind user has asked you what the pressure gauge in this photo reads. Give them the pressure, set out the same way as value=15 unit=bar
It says value=3.5 unit=bar
